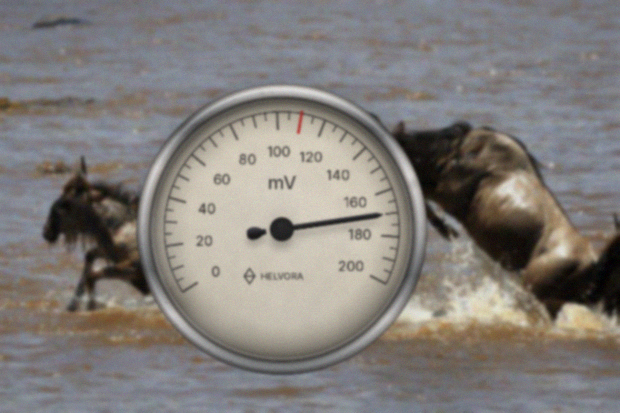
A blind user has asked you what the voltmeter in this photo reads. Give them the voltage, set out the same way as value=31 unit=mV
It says value=170 unit=mV
